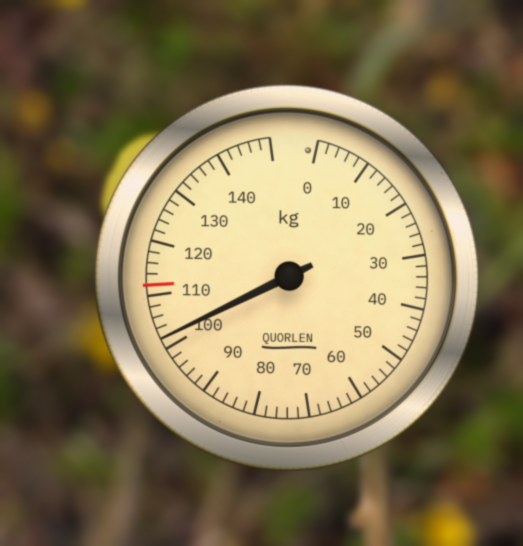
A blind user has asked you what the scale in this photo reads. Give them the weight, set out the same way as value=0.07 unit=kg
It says value=102 unit=kg
